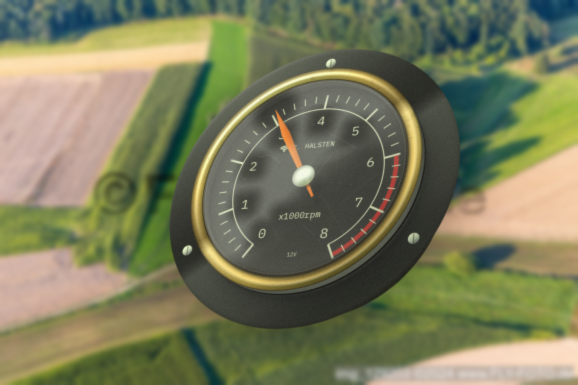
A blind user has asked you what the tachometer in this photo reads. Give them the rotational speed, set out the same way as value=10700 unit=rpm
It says value=3100 unit=rpm
